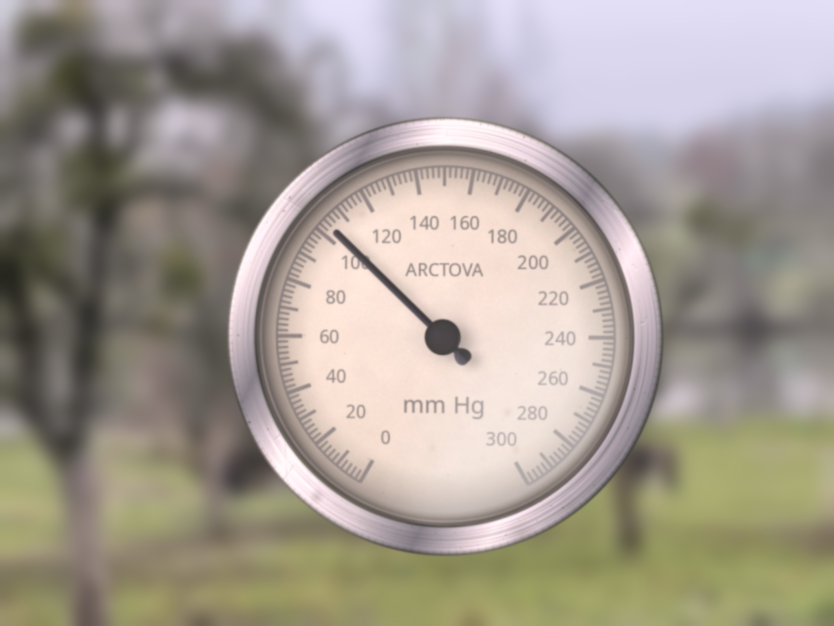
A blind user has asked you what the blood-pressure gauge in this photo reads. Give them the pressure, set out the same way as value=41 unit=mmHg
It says value=104 unit=mmHg
